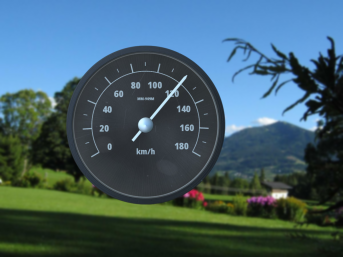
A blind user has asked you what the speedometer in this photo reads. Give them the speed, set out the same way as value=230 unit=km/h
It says value=120 unit=km/h
